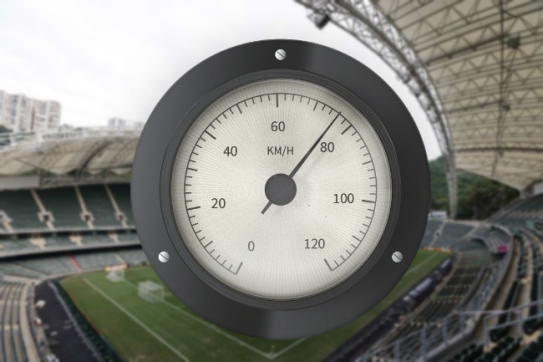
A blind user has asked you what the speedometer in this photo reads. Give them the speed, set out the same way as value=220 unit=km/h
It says value=76 unit=km/h
